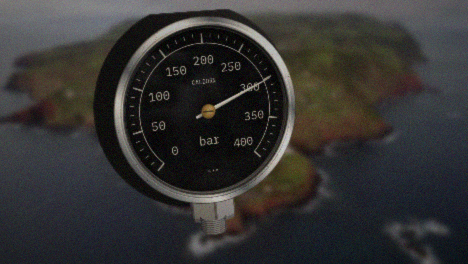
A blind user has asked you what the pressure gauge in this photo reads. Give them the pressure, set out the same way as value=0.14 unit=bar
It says value=300 unit=bar
